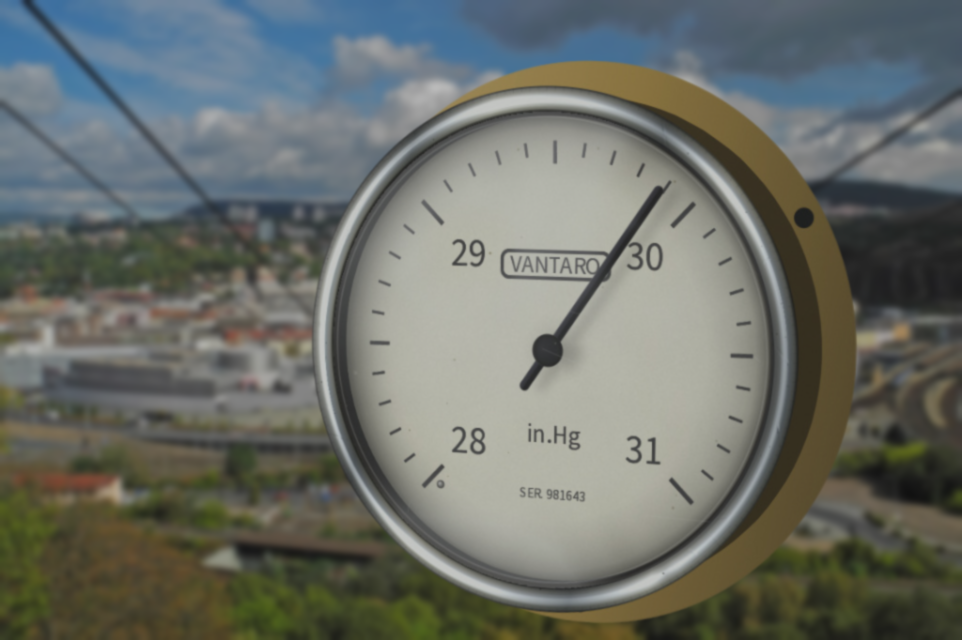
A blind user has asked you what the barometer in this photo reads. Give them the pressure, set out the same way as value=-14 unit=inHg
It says value=29.9 unit=inHg
